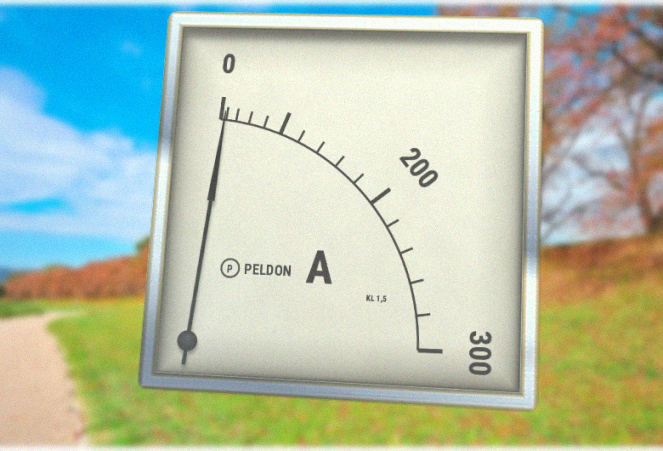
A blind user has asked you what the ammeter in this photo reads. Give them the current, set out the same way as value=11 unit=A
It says value=20 unit=A
